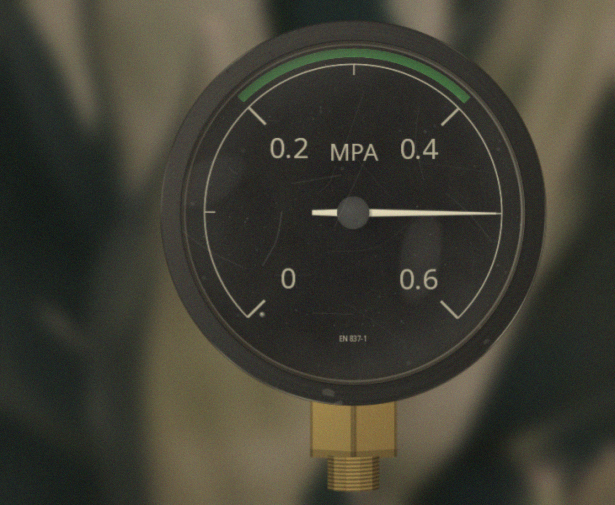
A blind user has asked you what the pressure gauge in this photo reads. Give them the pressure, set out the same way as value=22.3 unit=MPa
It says value=0.5 unit=MPa
